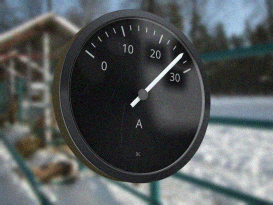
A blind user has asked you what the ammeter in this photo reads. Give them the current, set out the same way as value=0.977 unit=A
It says value=26 unit=A
